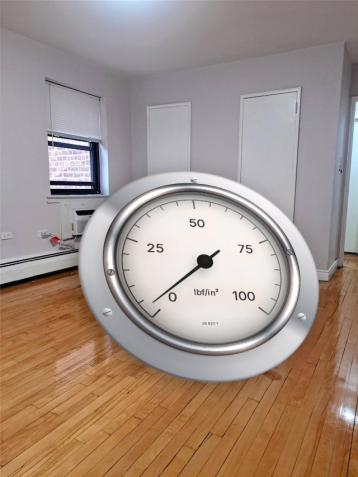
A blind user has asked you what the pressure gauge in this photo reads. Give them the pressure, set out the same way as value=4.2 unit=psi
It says value=2.5 unit=psi
